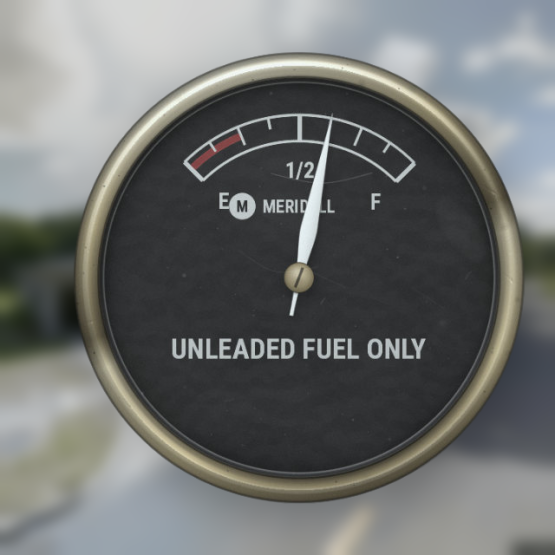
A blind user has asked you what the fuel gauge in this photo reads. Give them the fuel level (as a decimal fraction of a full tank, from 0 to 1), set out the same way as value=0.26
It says value=0.625
